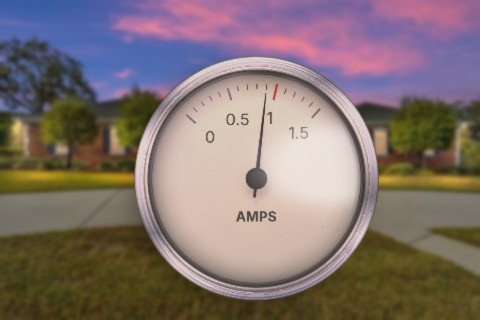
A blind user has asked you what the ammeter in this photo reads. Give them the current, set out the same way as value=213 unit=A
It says value=0.9 unit=A
